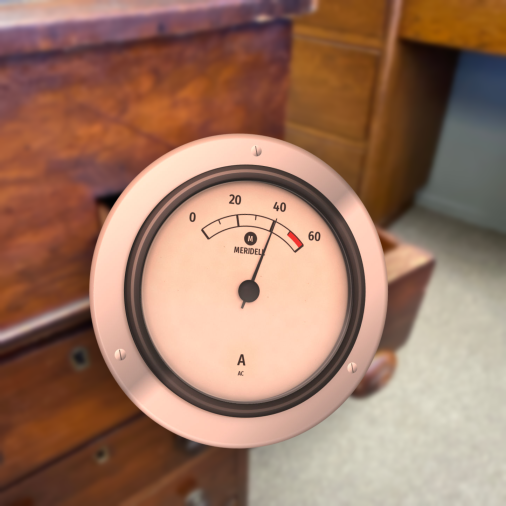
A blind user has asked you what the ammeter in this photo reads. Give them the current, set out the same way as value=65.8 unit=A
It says value=40 unit=A
